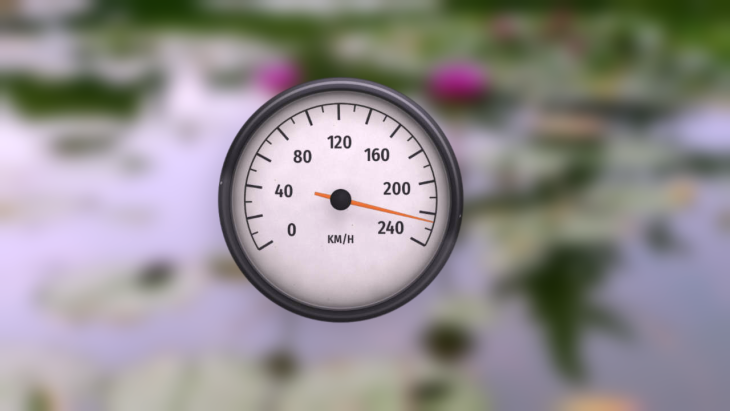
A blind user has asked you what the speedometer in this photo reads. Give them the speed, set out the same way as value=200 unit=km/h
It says value=225 unit=km/h
